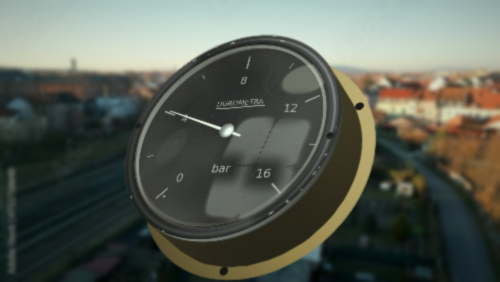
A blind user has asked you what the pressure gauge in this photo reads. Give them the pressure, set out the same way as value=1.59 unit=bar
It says value=4 unit=bar
